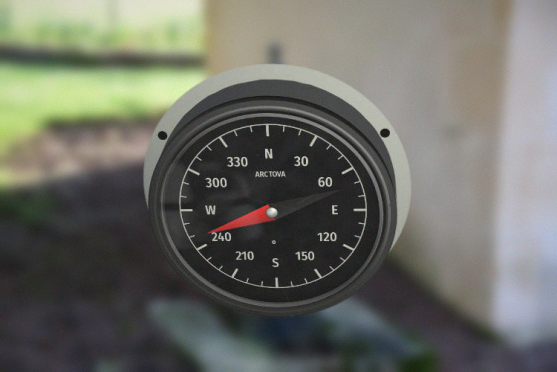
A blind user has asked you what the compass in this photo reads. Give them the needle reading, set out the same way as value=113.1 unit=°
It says value=250 unit=°
